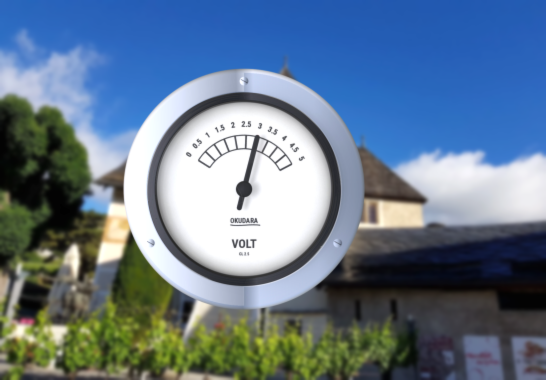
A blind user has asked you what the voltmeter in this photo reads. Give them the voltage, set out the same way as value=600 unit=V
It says value=3 unit=V
